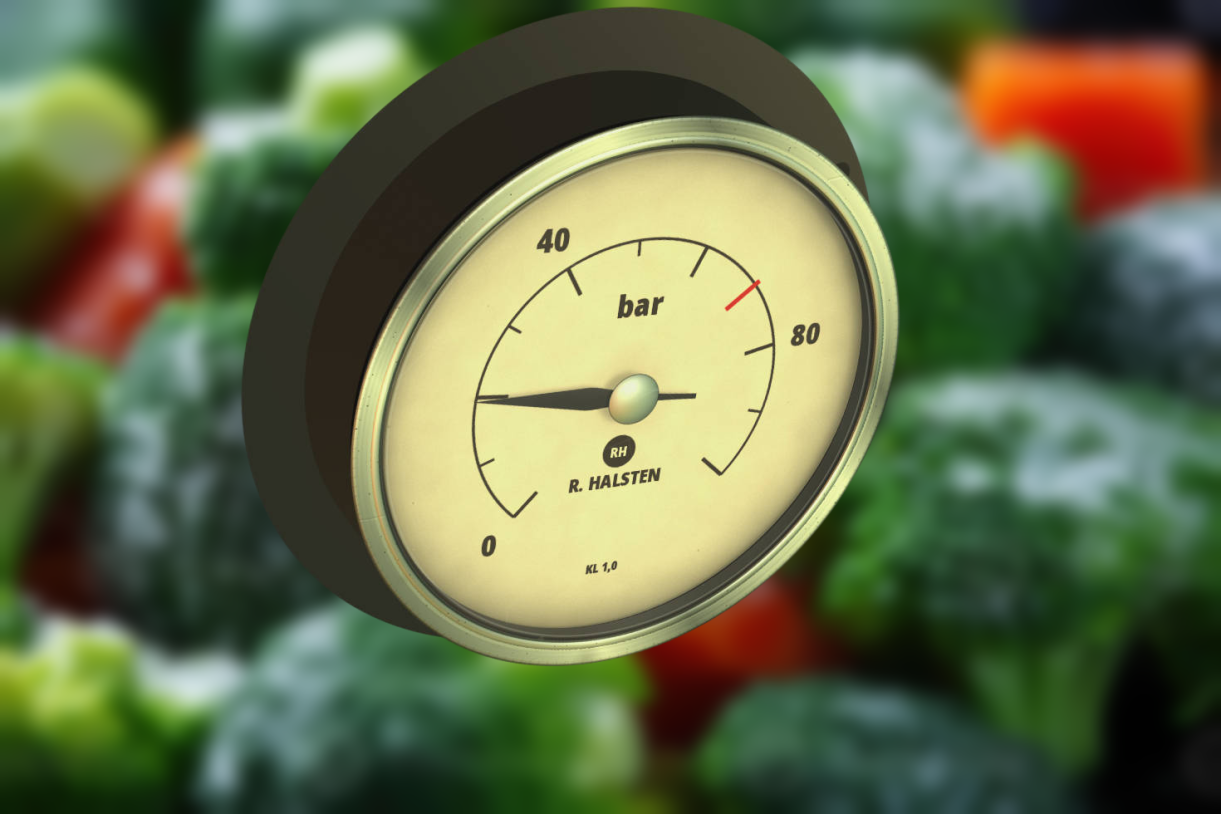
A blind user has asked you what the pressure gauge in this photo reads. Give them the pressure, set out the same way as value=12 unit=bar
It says value=20 unit=bar
